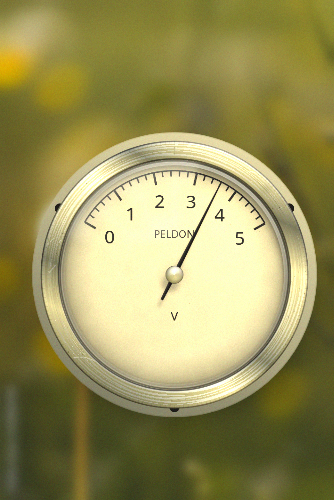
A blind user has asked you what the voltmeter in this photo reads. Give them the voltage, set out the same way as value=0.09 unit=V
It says value=3.6 unit=V
